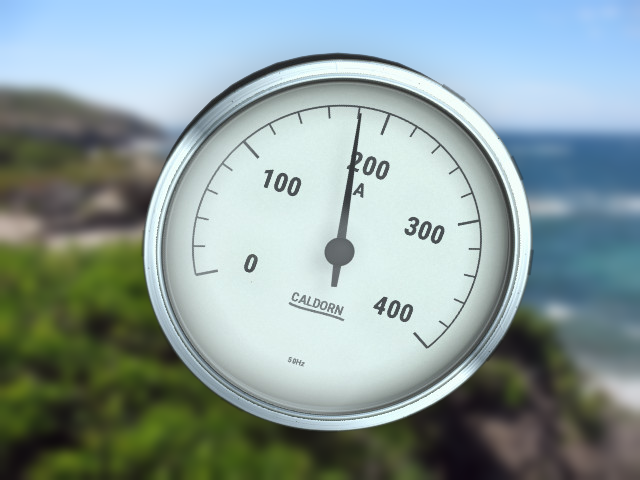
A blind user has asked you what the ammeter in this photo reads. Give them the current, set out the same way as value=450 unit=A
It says value=180 unit=A
